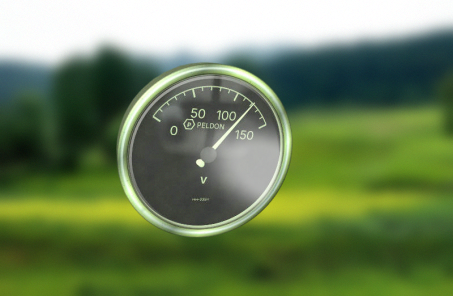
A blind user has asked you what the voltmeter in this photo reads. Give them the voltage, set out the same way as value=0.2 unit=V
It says value=120 unit=V
